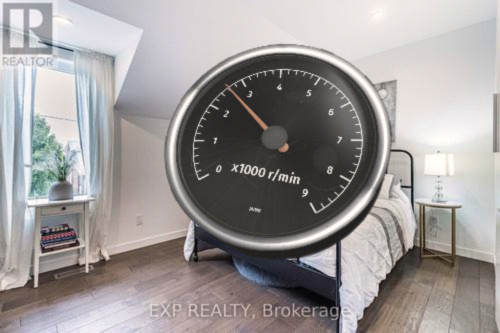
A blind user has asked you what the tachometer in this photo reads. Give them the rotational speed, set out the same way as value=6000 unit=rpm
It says value=2600 unit=rpm
